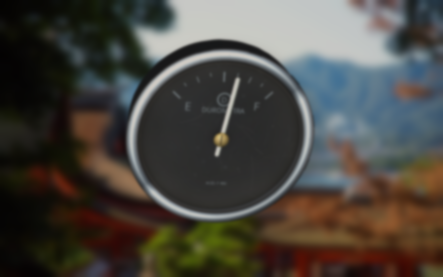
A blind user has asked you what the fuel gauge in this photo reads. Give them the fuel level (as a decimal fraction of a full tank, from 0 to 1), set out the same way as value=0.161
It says value=0.625
